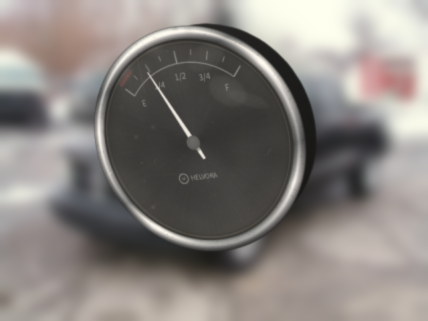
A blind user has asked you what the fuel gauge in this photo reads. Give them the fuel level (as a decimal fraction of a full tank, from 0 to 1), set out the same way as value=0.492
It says value=0.25
